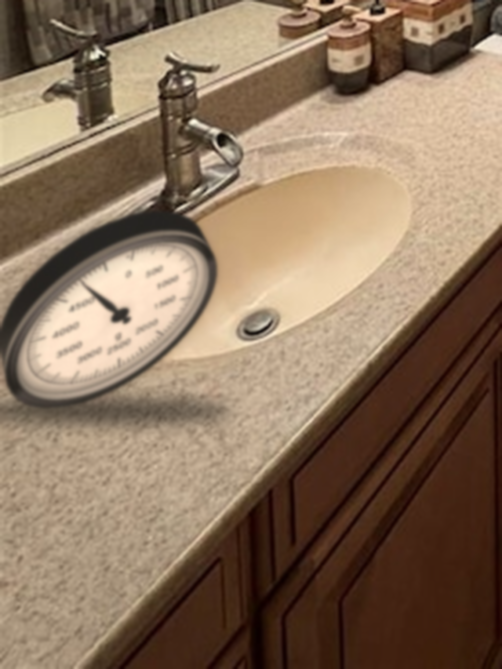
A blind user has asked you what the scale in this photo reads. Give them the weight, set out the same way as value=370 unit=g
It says value=4750 unit=g
